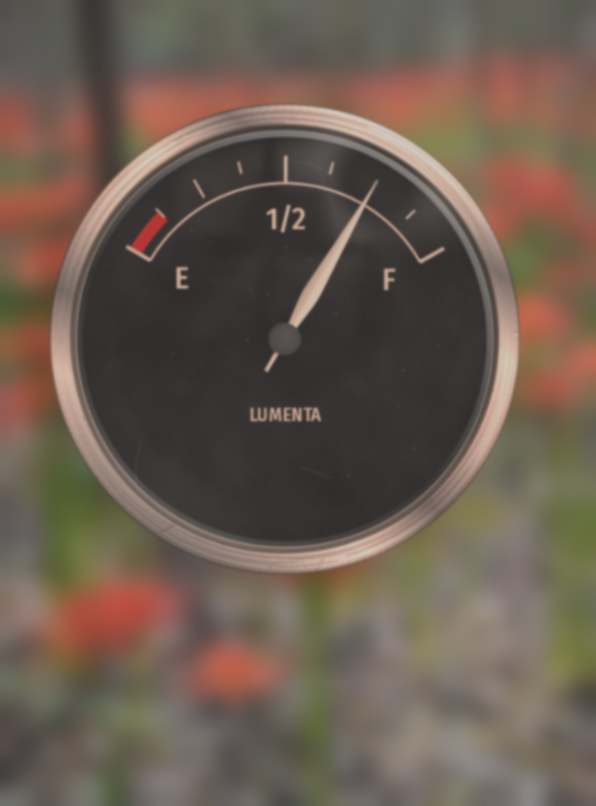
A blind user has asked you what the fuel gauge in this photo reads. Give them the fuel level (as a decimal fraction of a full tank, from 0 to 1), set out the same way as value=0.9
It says value=0.75
